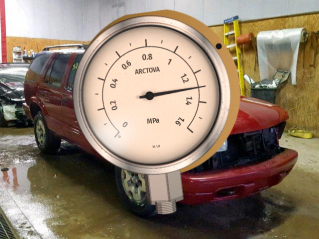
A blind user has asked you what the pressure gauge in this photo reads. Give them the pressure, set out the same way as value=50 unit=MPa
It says value=1.3 unit=MPa
